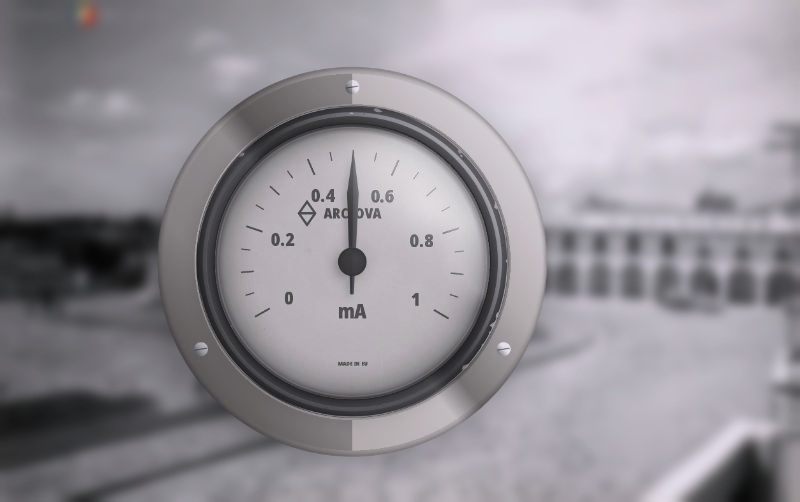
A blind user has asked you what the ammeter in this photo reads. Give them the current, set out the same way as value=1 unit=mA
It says value=0.5 unit=mA
